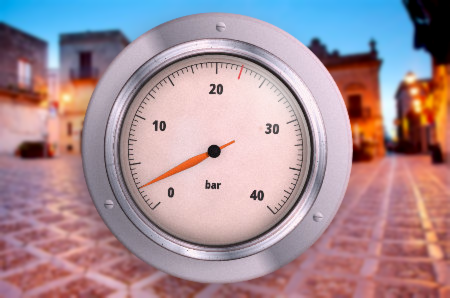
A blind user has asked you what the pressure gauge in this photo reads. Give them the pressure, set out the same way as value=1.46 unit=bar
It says value=2.5 unit=bar
